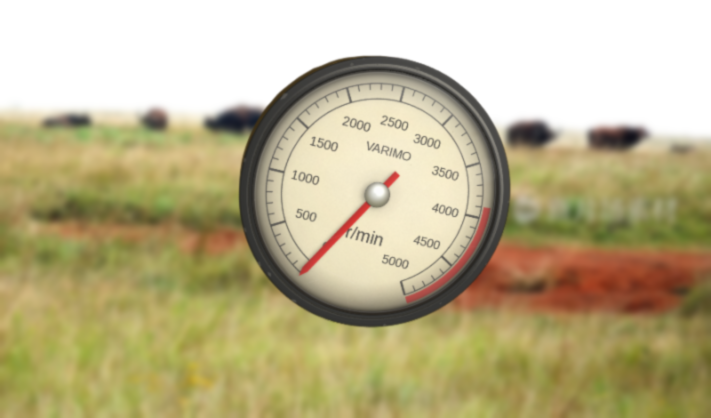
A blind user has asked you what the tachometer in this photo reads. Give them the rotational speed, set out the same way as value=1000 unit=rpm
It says value=0 unit=rpm
